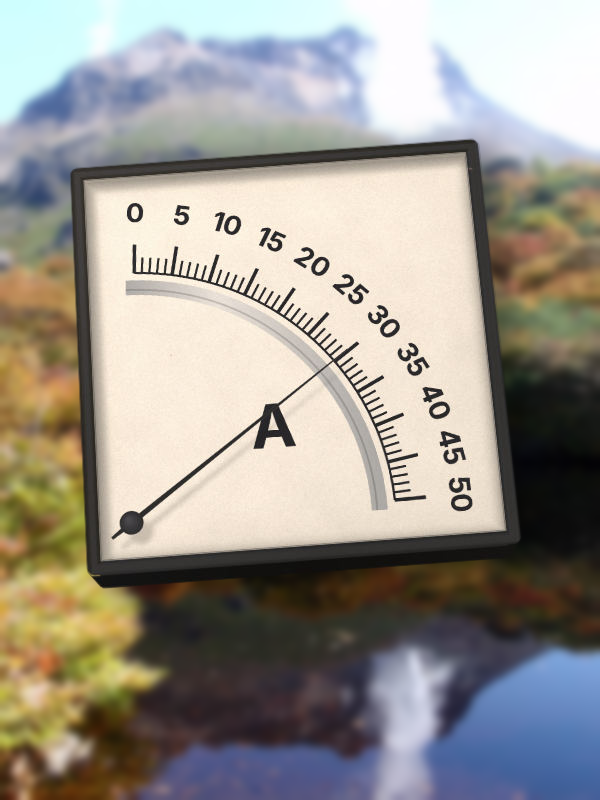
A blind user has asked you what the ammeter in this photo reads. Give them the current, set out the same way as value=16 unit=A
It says value=30 unit=A
